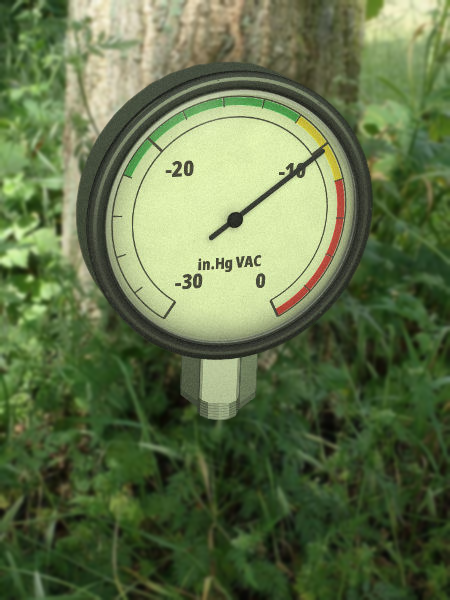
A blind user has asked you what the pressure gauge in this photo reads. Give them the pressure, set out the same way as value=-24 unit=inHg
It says value=-10 unit=inHg
